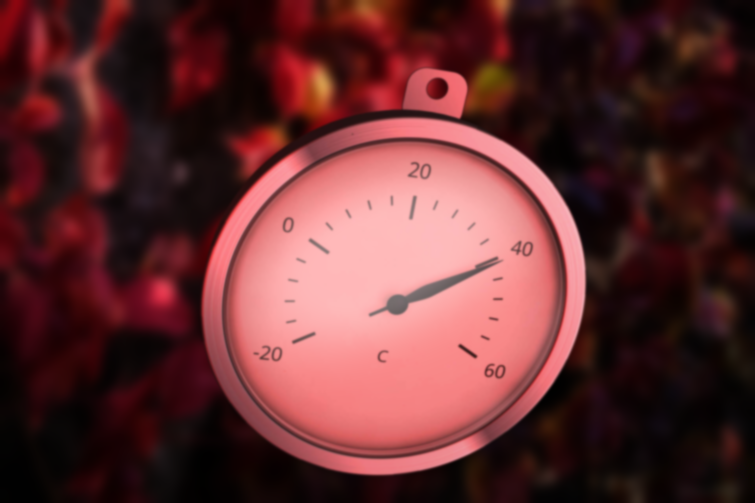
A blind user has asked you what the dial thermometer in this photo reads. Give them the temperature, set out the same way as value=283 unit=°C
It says value=40 unit=°C
